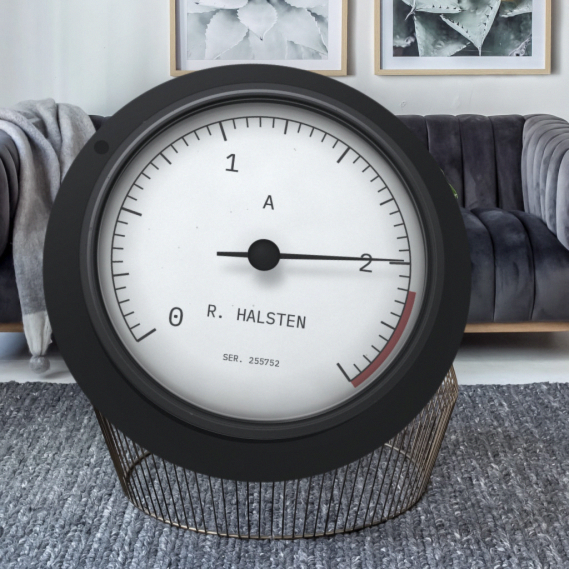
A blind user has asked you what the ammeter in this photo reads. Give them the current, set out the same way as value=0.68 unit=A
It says value=2 unit=A
